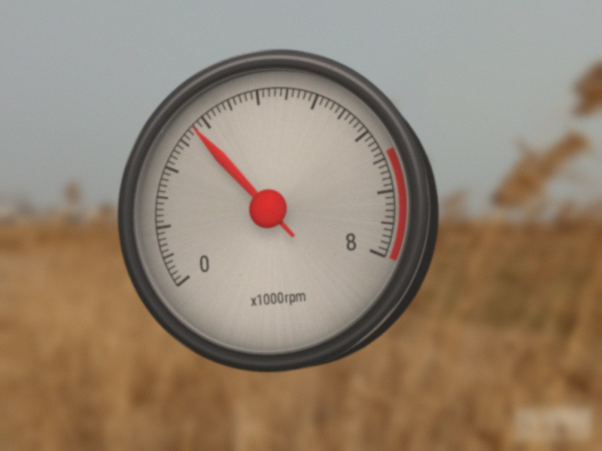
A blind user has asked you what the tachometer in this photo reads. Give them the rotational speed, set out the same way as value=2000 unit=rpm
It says value=2800 unit=rpm
